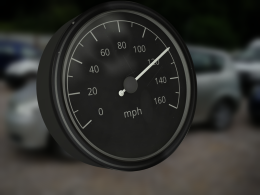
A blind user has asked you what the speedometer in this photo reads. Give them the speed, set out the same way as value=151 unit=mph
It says value=120 unit=mph
